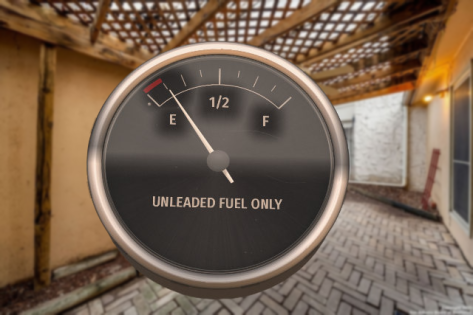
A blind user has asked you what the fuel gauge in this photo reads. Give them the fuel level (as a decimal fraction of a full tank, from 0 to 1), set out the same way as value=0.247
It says value=0.125
